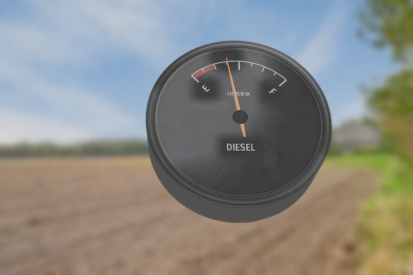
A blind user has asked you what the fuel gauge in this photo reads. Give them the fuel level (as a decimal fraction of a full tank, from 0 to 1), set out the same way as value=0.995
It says value=0.375
